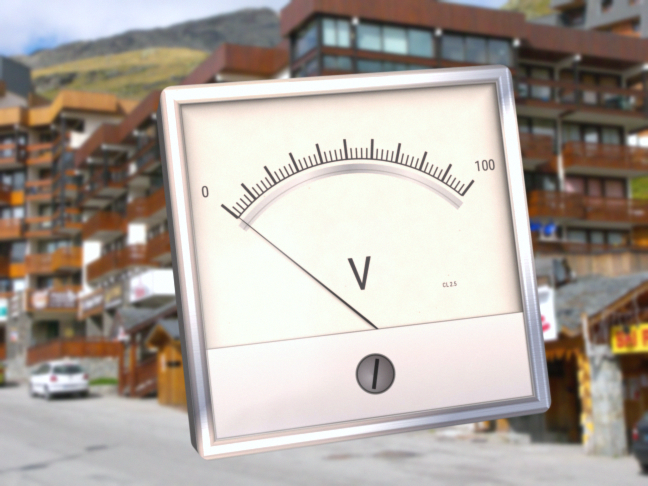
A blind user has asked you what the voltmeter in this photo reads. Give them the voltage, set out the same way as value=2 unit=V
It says value=0 unit=V
